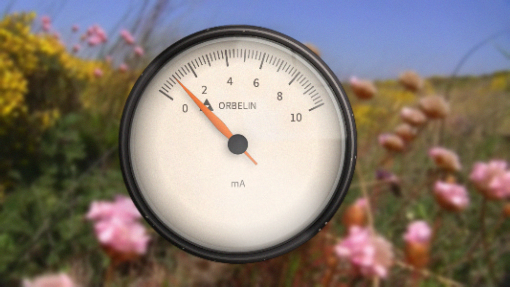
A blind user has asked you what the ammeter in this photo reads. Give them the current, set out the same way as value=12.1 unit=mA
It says value=1 unit=mA
